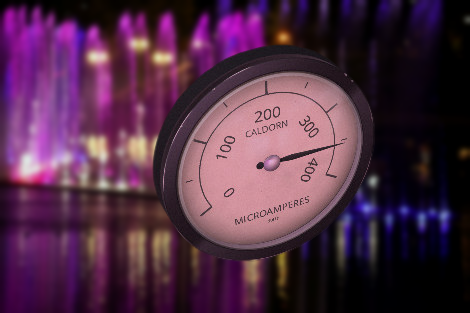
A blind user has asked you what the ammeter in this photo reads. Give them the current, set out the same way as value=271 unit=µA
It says value=350 unit=µA
